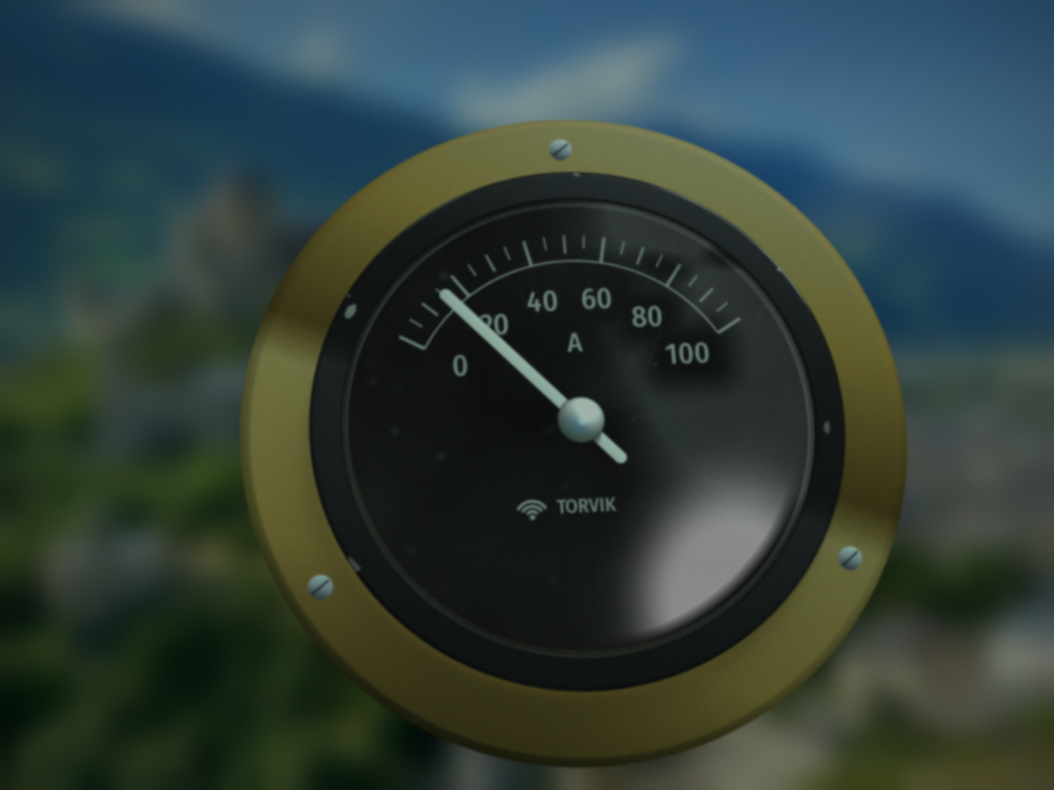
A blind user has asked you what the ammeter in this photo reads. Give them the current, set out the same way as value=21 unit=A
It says value=15 unit=A
